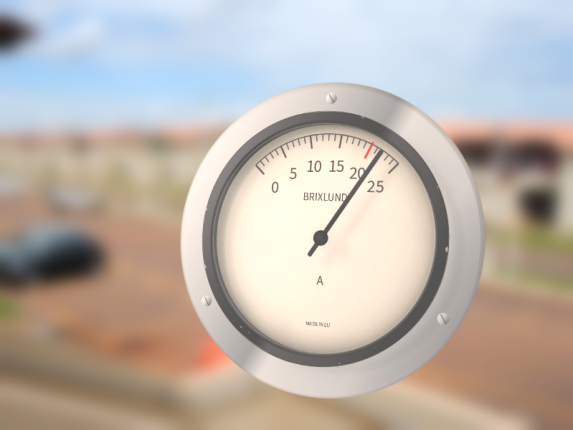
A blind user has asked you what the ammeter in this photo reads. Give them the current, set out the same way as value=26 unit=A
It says value=22 unit=A
